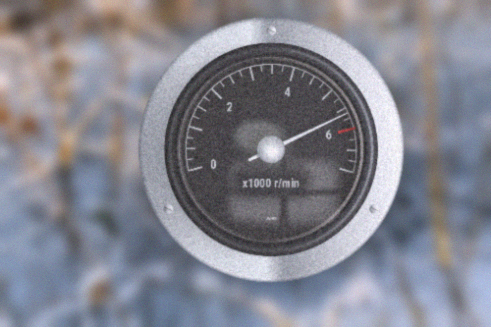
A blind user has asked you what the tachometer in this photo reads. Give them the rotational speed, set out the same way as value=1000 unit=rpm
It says value=5625 unit=rpm
